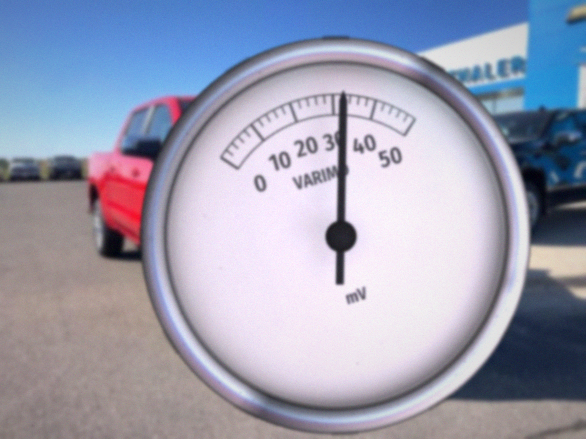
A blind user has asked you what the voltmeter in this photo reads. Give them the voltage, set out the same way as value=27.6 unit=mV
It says value=32 unit=mV
